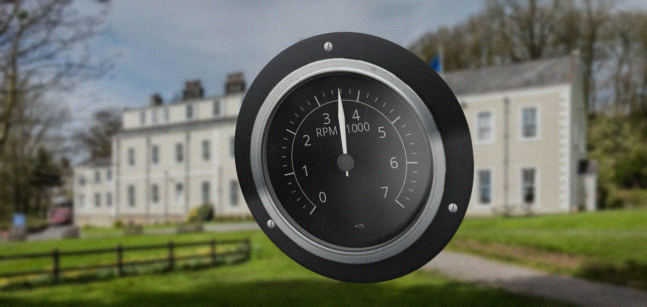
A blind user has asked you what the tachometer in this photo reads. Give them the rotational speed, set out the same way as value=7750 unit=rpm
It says value=3600 unit=rpm
